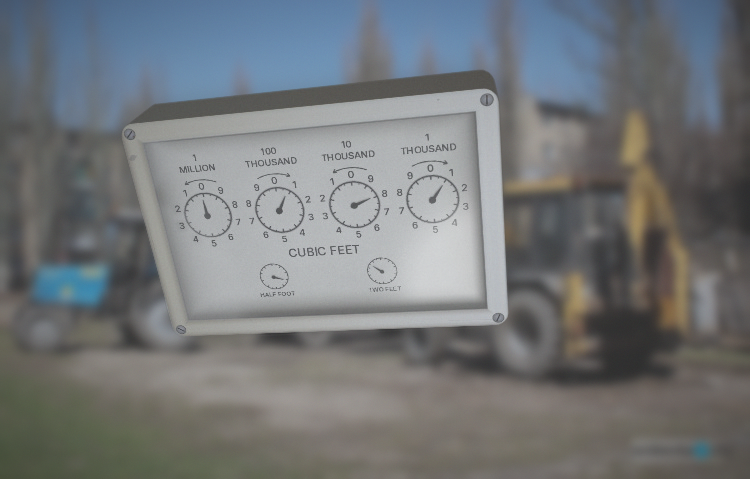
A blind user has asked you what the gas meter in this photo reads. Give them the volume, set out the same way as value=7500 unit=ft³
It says value=8100 unit=ft³
